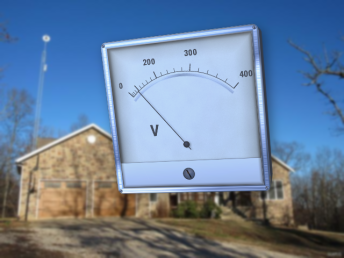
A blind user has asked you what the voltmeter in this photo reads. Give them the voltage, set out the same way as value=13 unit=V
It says value=100 unit=V
